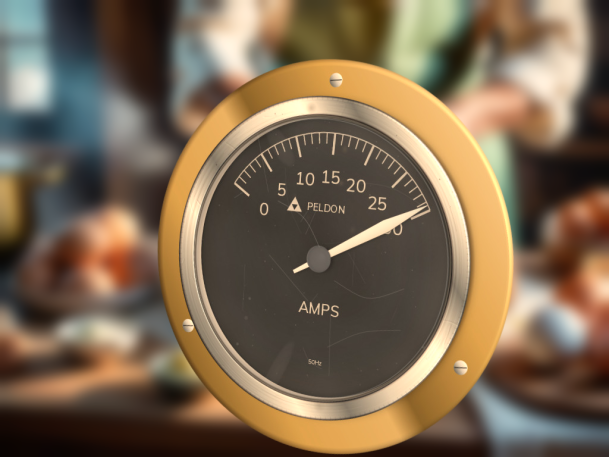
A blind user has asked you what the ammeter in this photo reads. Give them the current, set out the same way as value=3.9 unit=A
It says value=29.5 unit=A
